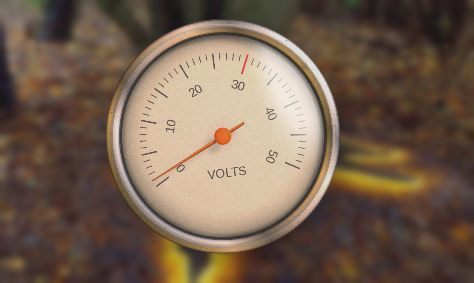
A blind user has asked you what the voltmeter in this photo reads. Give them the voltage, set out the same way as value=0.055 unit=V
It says value=1 unit=V
